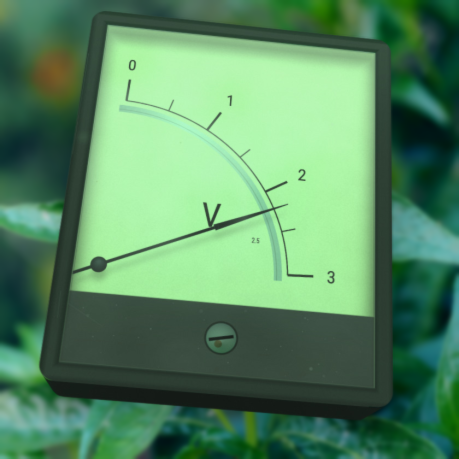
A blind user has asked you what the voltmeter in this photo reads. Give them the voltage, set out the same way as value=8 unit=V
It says value=2.25 unit=V
